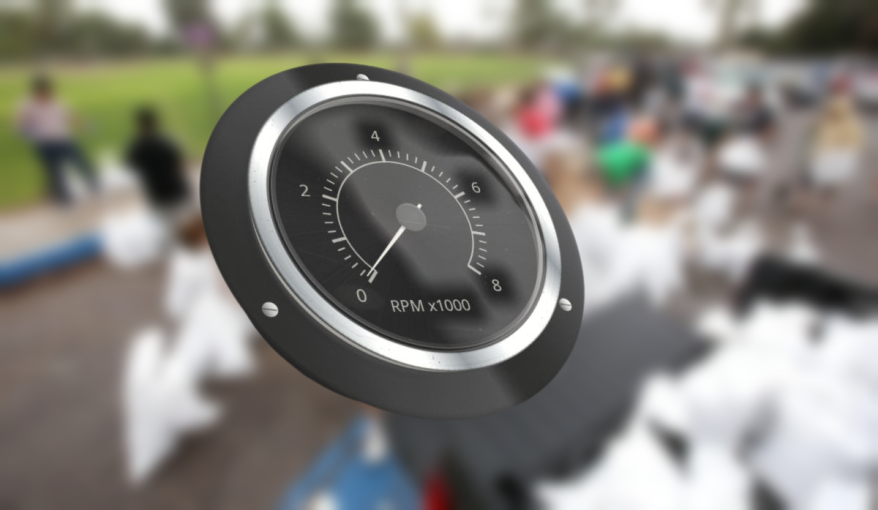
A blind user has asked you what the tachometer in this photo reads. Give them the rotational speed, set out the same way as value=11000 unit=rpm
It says value=100 unit=rpm
